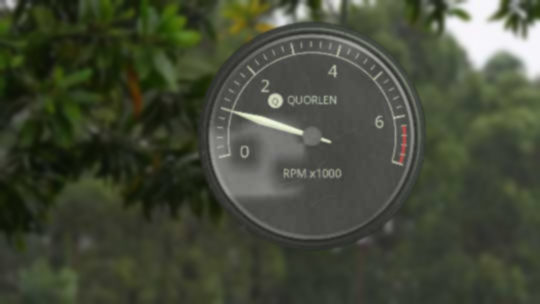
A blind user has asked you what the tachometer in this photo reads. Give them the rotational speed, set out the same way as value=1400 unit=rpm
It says value=1000 unit=rpm
